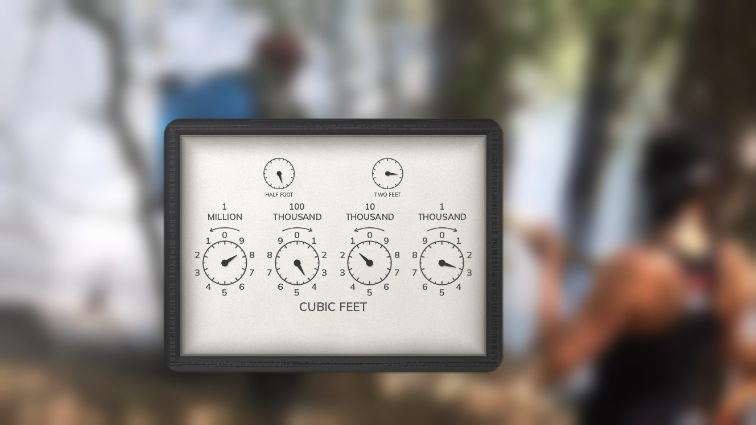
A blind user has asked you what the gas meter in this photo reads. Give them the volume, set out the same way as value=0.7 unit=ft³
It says value=841300 unit=ft³
